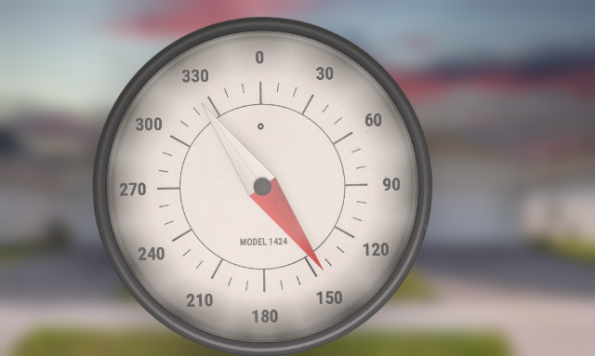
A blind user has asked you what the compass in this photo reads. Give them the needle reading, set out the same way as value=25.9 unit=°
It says value=145 unit=°
